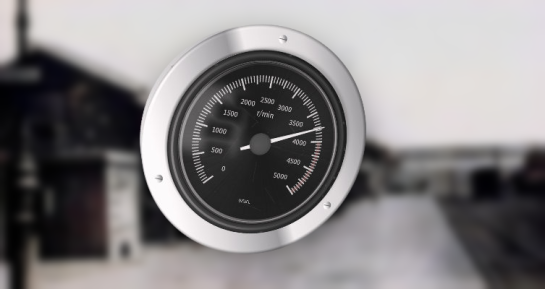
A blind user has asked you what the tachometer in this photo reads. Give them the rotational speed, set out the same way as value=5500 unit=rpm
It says value=3750 unit=rpm
